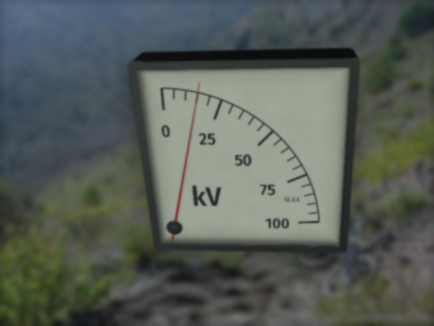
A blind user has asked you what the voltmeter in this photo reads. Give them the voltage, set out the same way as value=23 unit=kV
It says value=15 unit=kV
